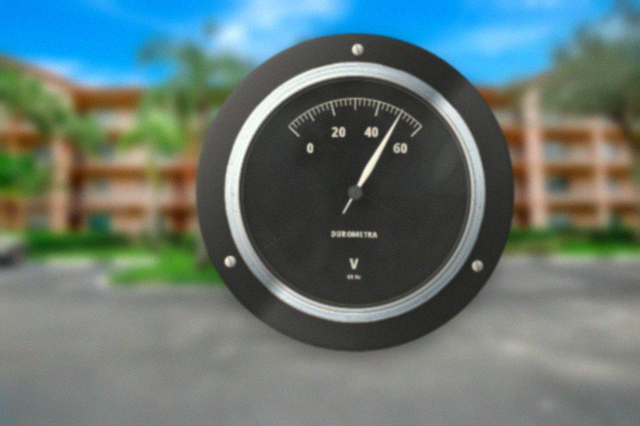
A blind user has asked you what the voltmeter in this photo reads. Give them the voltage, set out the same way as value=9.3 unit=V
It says value=50 unit=V
